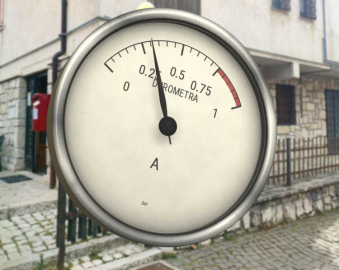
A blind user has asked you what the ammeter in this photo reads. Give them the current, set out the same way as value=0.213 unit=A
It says value=0.3 unit=A
